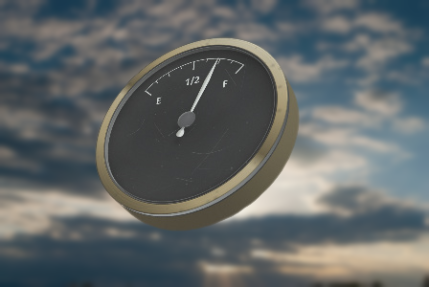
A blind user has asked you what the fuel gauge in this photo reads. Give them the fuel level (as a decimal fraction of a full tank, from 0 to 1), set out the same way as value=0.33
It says value=0.75
